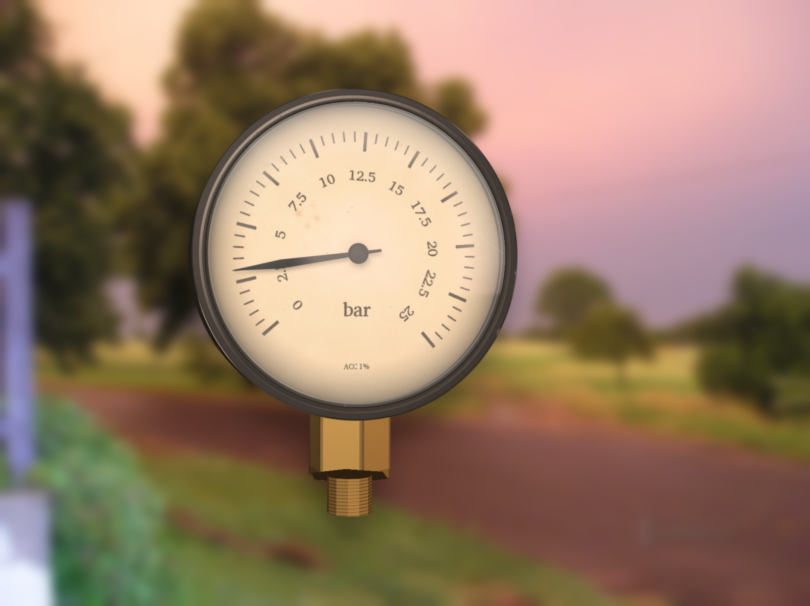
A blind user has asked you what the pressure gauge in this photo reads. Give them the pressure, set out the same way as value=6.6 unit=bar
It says value=3 unit=bar
